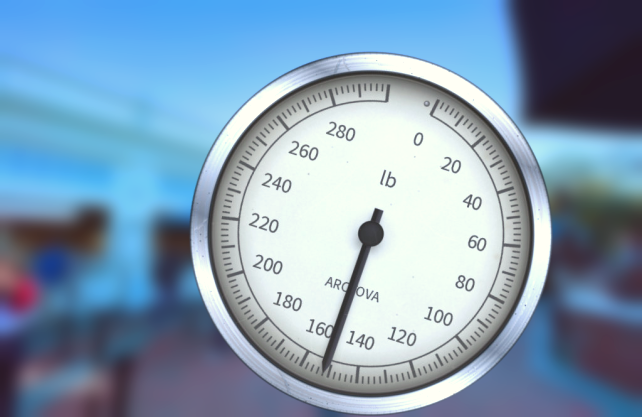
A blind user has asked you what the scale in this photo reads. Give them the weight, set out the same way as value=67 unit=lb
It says value=152 unit=lb
